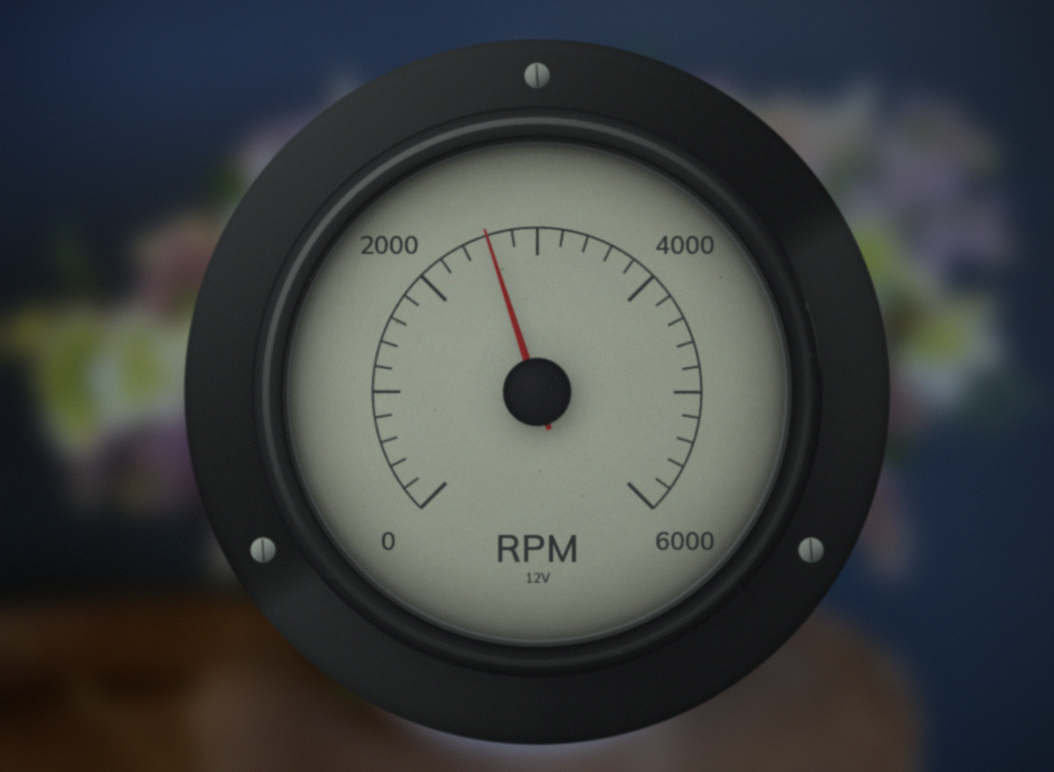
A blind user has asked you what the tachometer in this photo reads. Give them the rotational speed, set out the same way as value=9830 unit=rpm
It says value=2600 unit=rpm
